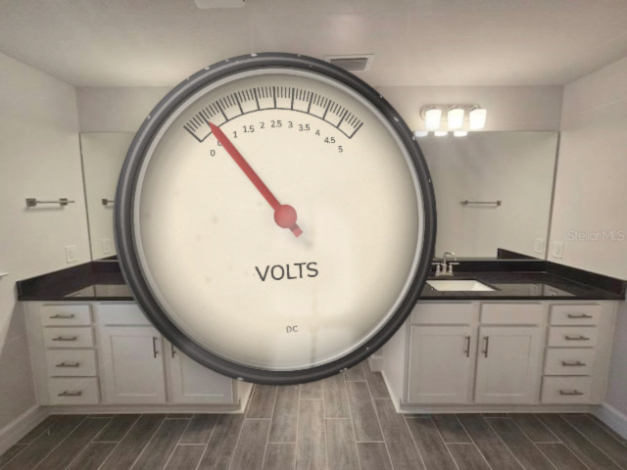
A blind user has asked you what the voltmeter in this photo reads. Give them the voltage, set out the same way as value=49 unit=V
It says value=0.5 unit=V
